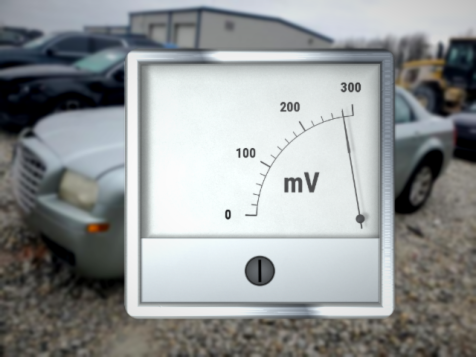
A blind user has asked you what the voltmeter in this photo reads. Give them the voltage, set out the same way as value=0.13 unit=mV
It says value=280 unit=mV
